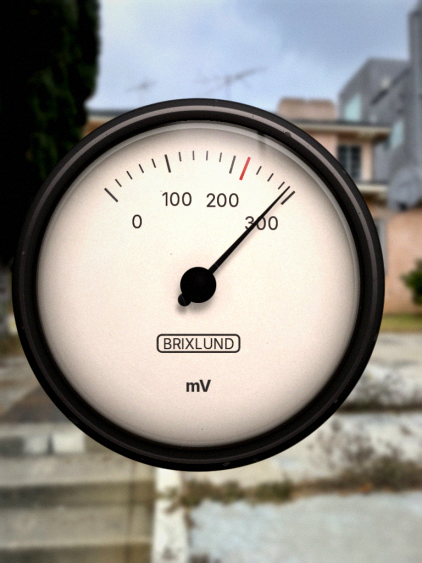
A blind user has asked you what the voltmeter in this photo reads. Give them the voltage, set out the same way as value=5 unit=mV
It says value=290 unit=mV
